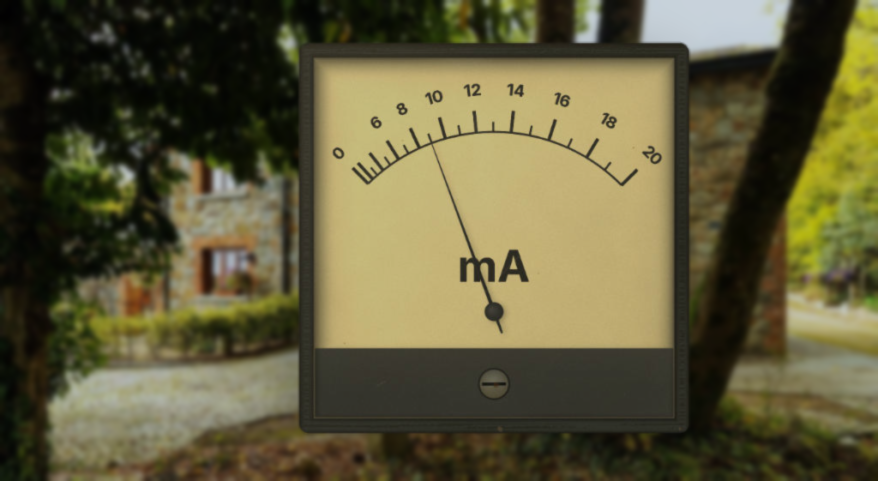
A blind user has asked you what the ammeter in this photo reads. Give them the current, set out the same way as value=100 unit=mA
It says value=9 unit=mA
